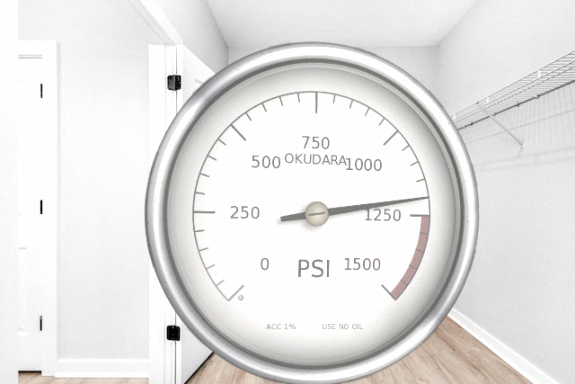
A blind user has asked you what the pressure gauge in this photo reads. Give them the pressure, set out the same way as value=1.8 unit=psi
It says value=1200 unit=psi
